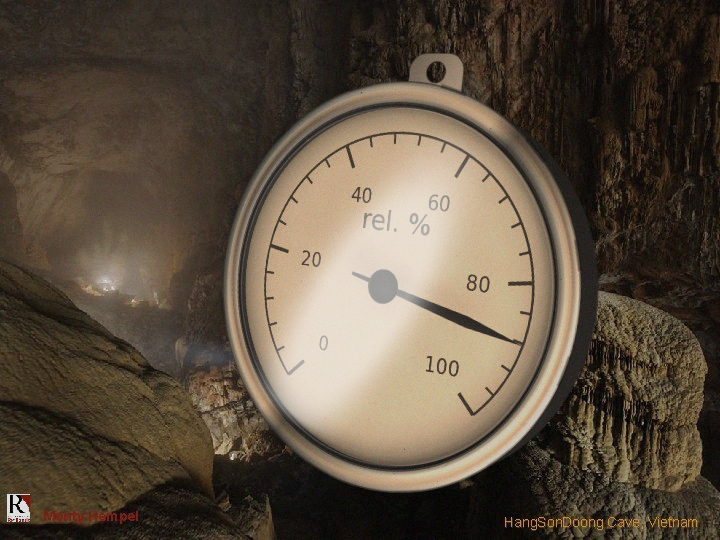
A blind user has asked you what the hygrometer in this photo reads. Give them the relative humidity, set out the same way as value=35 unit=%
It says value=88 unit=%
